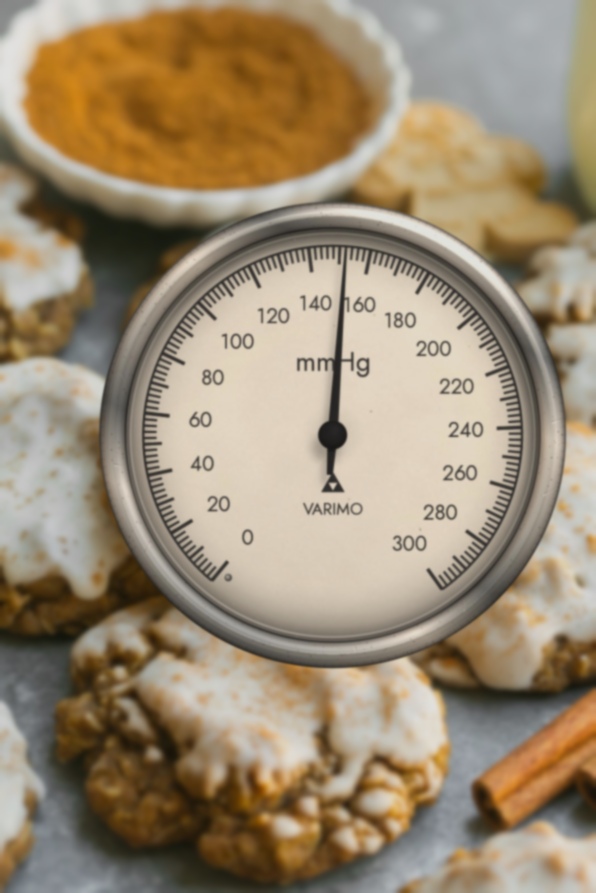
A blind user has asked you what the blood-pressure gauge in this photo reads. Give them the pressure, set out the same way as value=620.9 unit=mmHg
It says value=152 unit=mmHg
